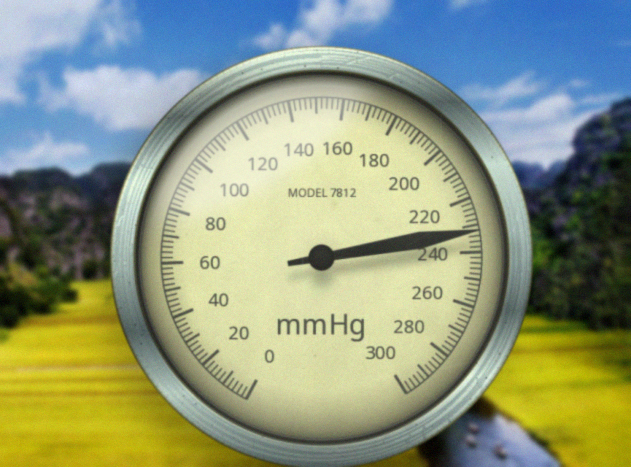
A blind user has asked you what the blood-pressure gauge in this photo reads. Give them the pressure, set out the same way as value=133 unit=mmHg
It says value=232 unit=mmHg
